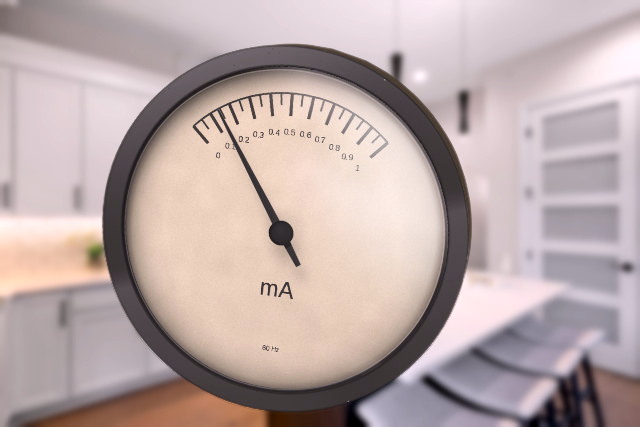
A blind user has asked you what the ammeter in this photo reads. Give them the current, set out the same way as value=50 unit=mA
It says value=0.15 unit=mA
